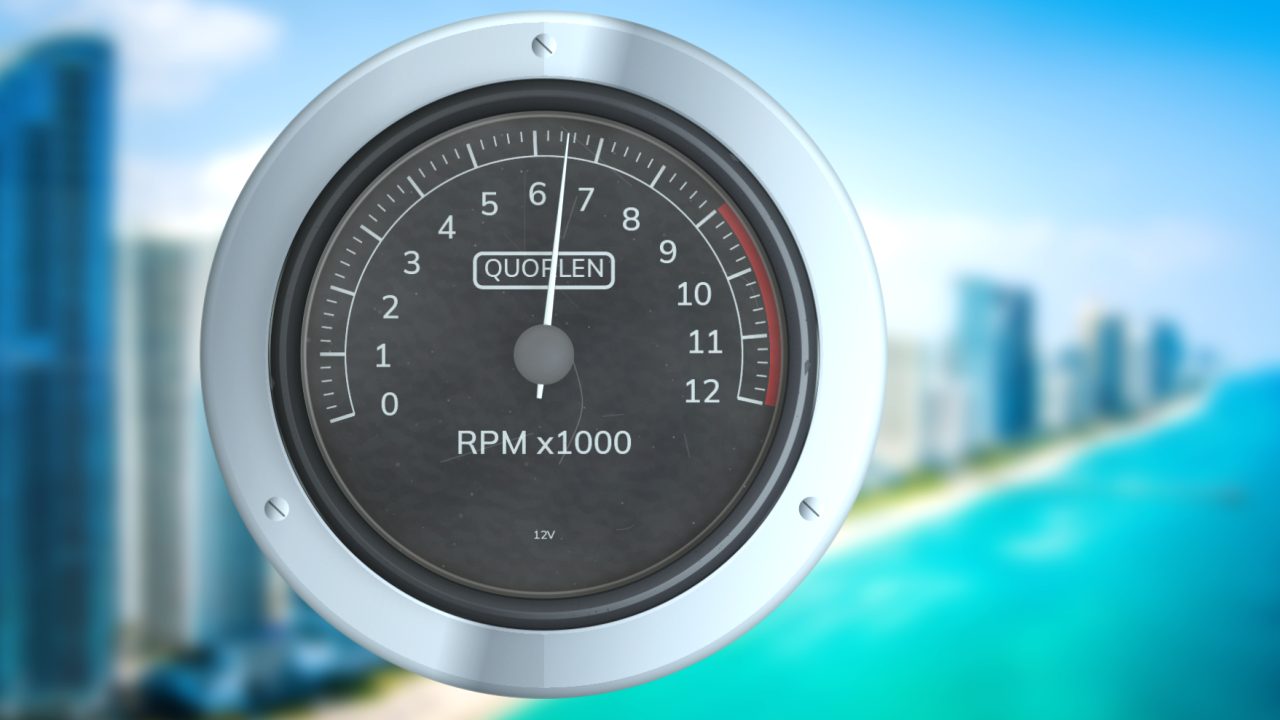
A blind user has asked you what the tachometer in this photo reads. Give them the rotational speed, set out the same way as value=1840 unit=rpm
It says value=6500 unit=rpm
